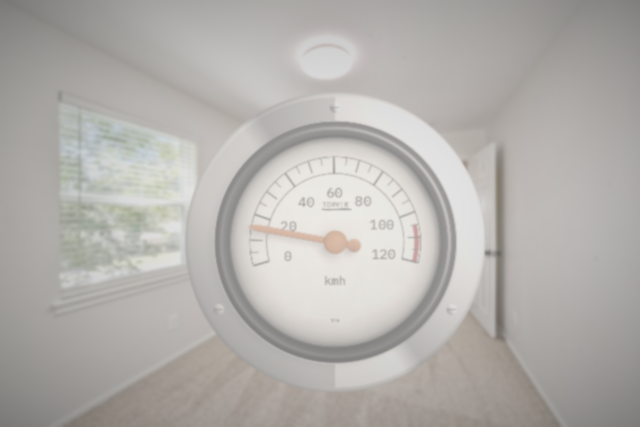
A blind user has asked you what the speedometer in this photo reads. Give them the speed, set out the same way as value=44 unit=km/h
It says value=15 unit=km/h
